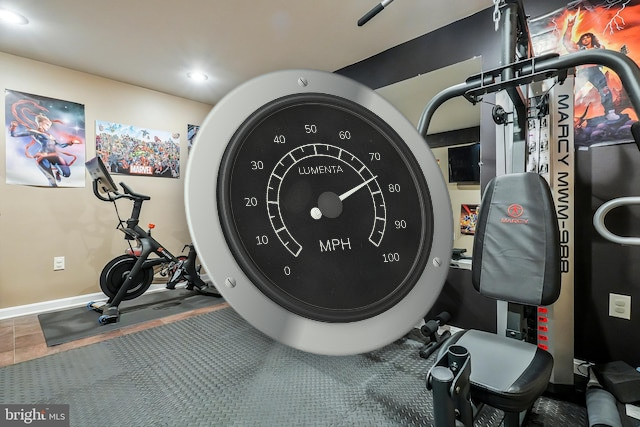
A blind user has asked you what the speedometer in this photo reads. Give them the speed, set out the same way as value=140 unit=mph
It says value=75 unit=mph
